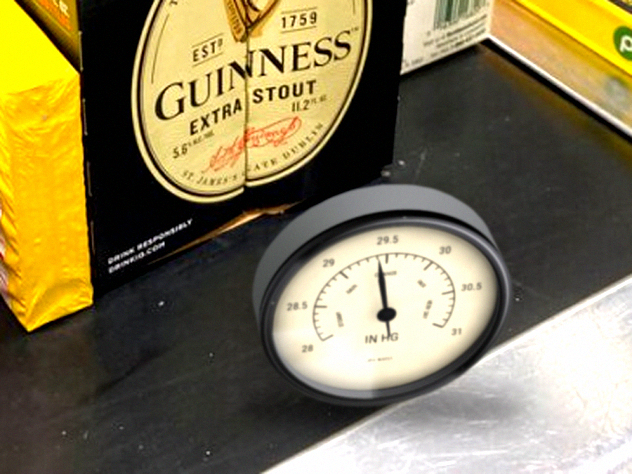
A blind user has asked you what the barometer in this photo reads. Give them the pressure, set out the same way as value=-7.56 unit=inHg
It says value=29.4 unit=inHg
